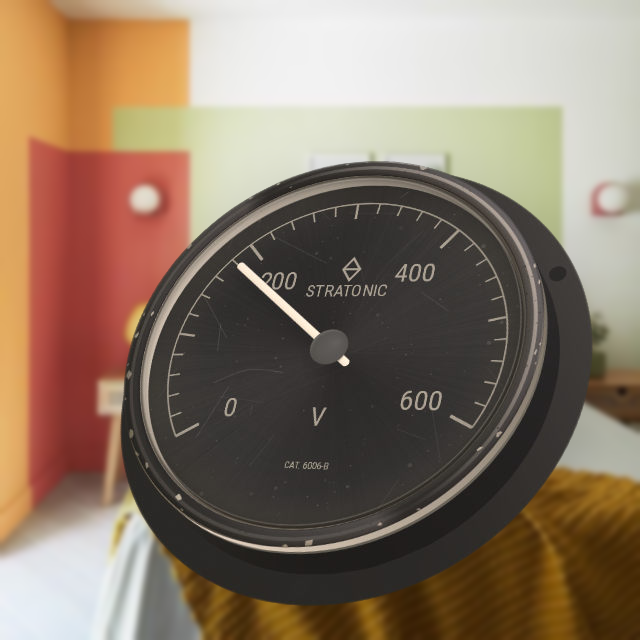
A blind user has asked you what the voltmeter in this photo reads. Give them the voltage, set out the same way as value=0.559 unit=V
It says value=180 unit=V
